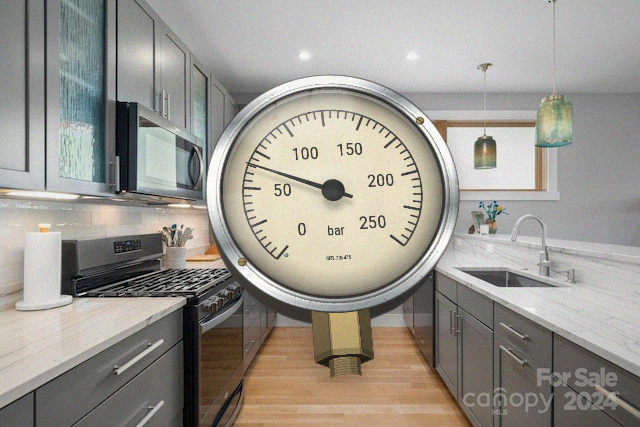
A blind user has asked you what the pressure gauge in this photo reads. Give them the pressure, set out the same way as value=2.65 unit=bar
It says value=65 unit=bar
